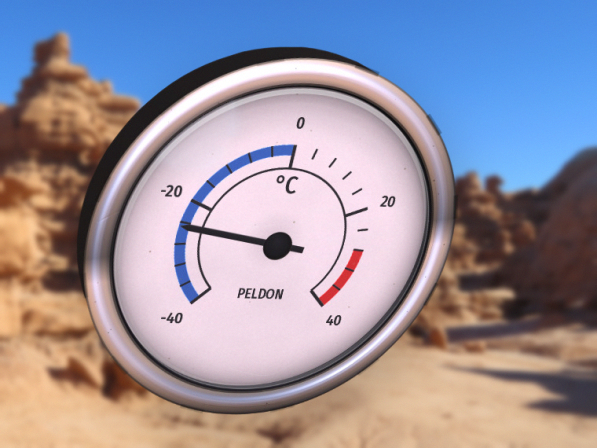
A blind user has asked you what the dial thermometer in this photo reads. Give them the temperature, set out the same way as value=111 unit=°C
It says value=-24 unit=°C
